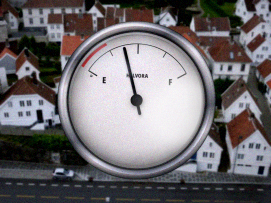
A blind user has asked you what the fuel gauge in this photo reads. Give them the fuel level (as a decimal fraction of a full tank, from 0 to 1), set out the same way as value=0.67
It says value=0.375
